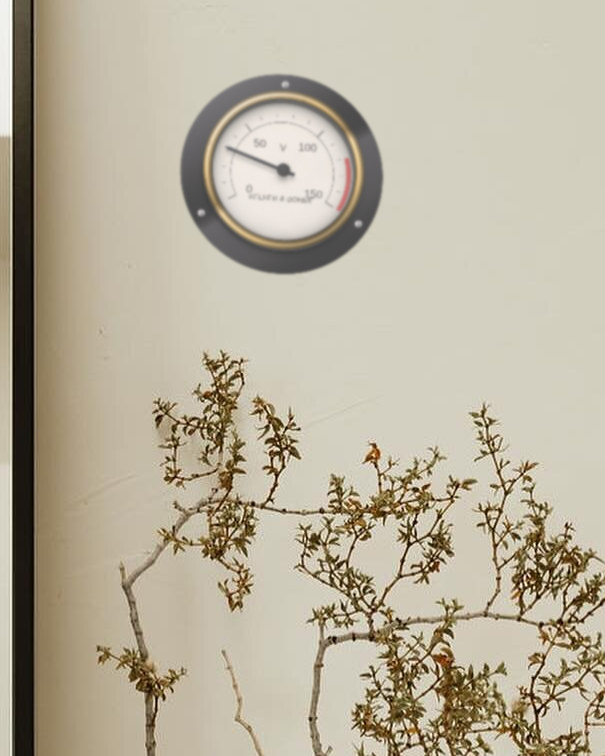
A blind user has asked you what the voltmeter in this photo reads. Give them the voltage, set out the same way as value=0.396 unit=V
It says value=30 unit=V
